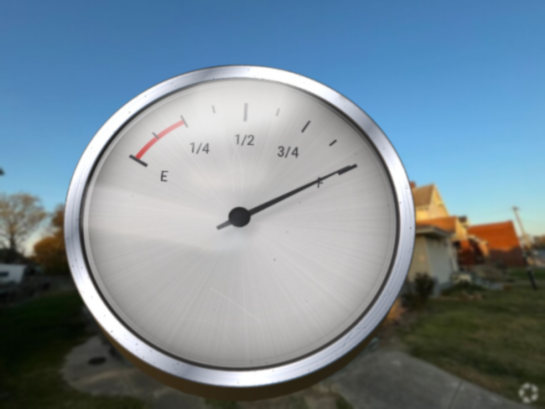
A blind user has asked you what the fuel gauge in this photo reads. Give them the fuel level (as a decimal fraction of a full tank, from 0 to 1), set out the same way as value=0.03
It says value=1
